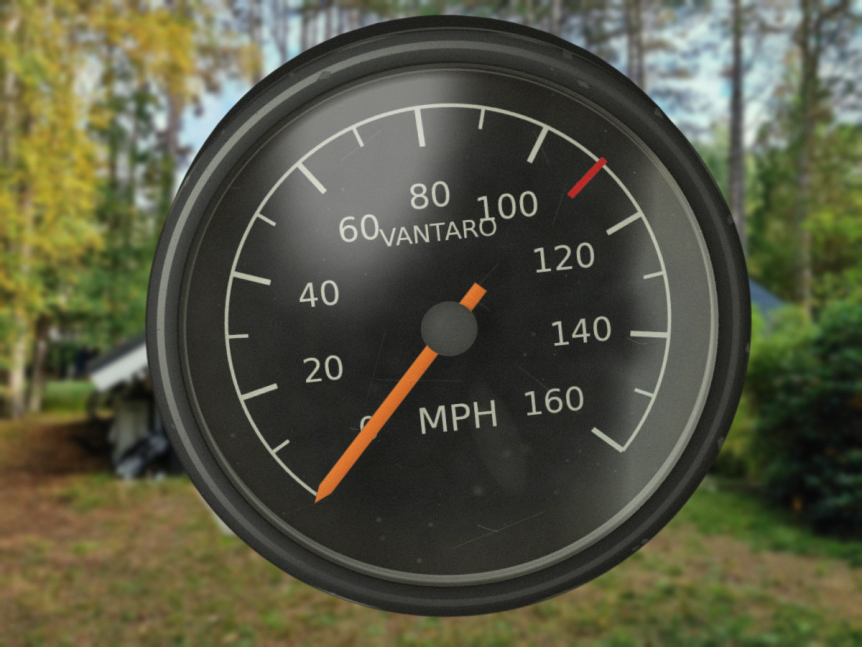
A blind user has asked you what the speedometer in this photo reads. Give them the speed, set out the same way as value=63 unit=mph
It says value=0 unit=mph
